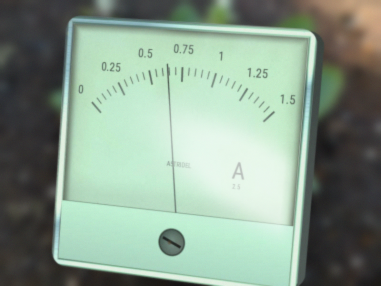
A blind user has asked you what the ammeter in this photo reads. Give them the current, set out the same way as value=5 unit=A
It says value=0.65 unit=A
